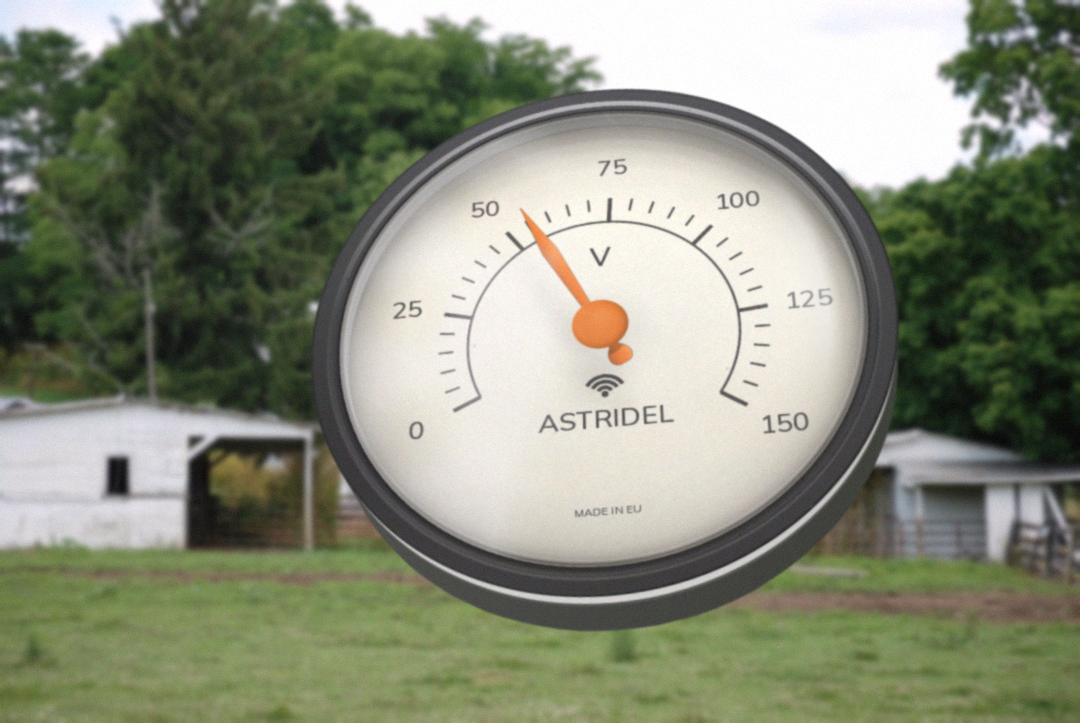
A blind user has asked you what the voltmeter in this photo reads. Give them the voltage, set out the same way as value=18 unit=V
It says value=55 unit=V
